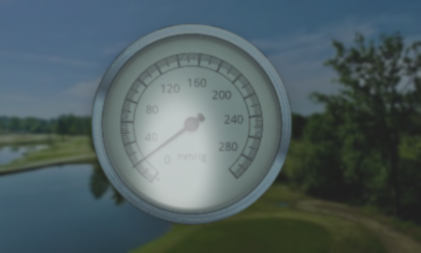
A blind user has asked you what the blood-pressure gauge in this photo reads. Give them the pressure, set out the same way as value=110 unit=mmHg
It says value=20 unit=mmHg
